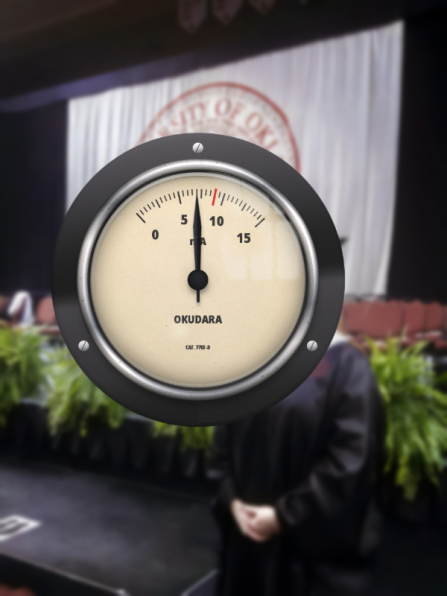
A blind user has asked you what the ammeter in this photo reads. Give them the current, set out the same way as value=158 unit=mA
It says value=7 unit=mA
